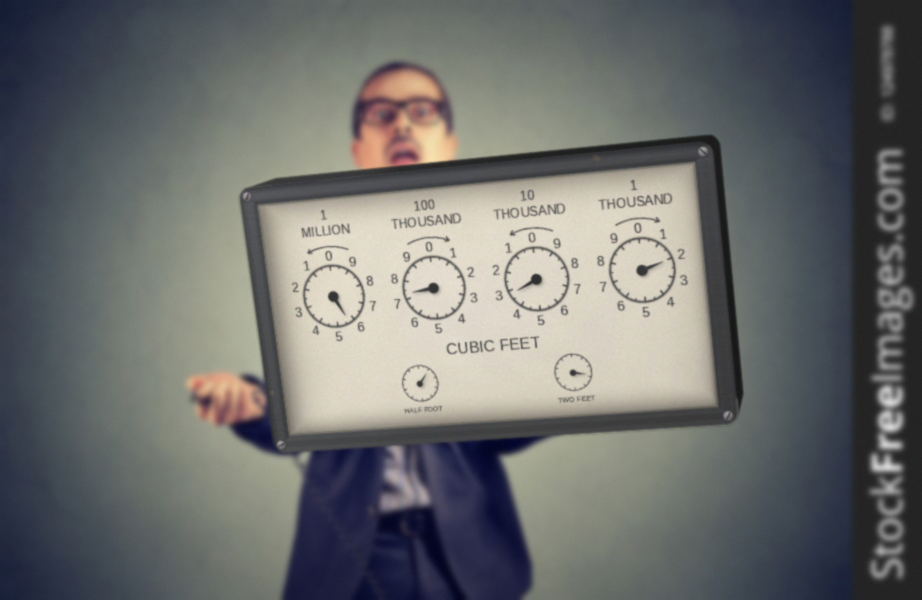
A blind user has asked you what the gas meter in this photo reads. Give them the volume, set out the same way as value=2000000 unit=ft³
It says value=573200 unit=ft³
